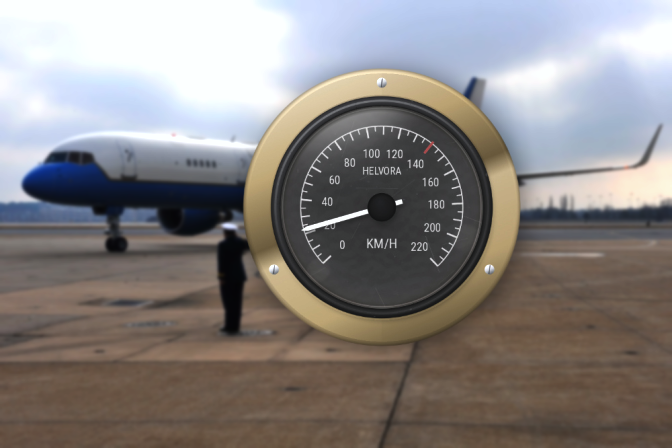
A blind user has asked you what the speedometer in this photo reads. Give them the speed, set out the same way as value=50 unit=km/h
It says value=22.5 unit=km/h
